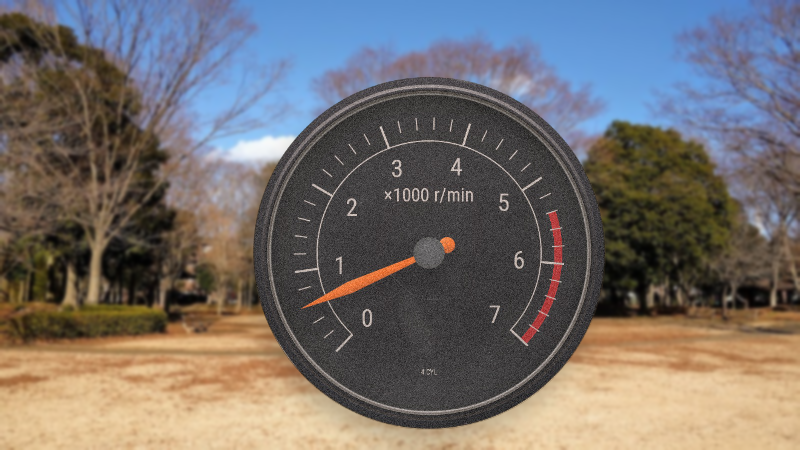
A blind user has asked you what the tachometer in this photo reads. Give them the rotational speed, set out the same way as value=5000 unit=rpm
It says value=600 unit=rpm
